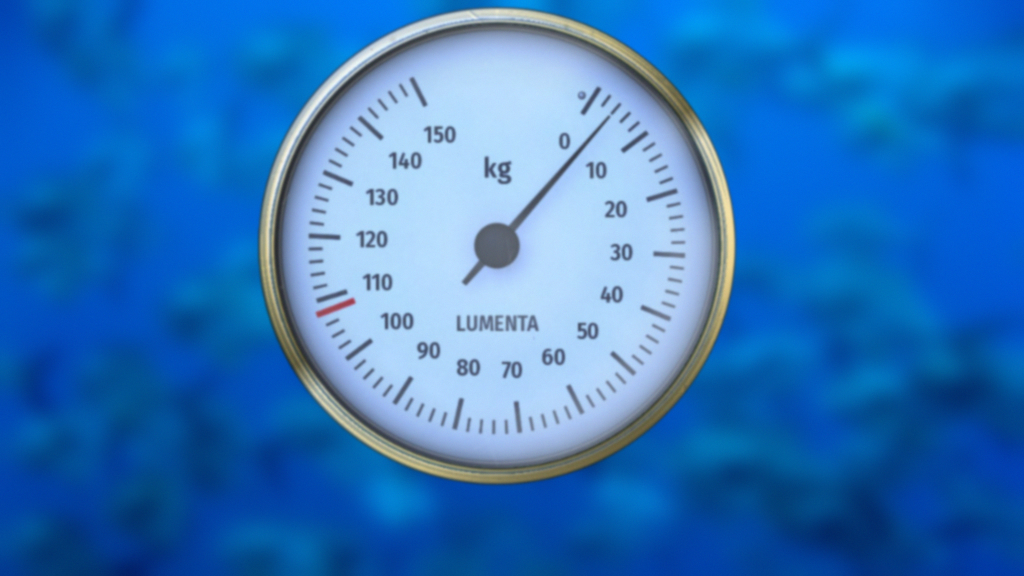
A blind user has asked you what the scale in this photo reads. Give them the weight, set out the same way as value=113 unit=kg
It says value=4 unit=kg
